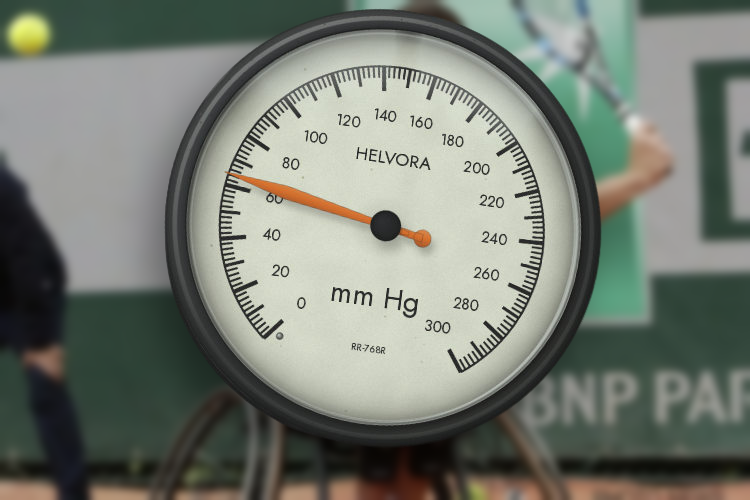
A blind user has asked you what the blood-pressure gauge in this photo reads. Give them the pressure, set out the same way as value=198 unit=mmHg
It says value=64 unit=mmHg
